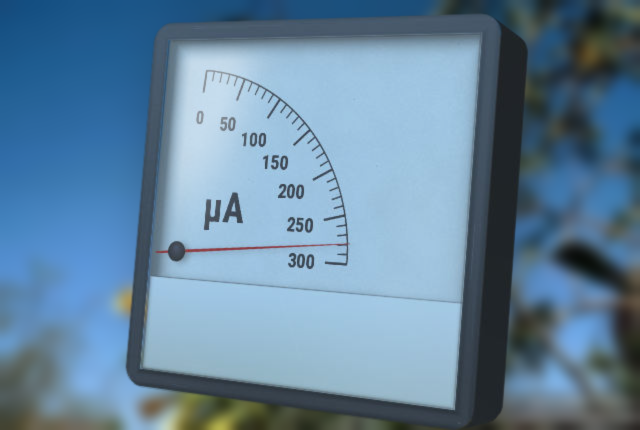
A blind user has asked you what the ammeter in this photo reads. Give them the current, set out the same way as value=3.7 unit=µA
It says value=280 unit=µA
